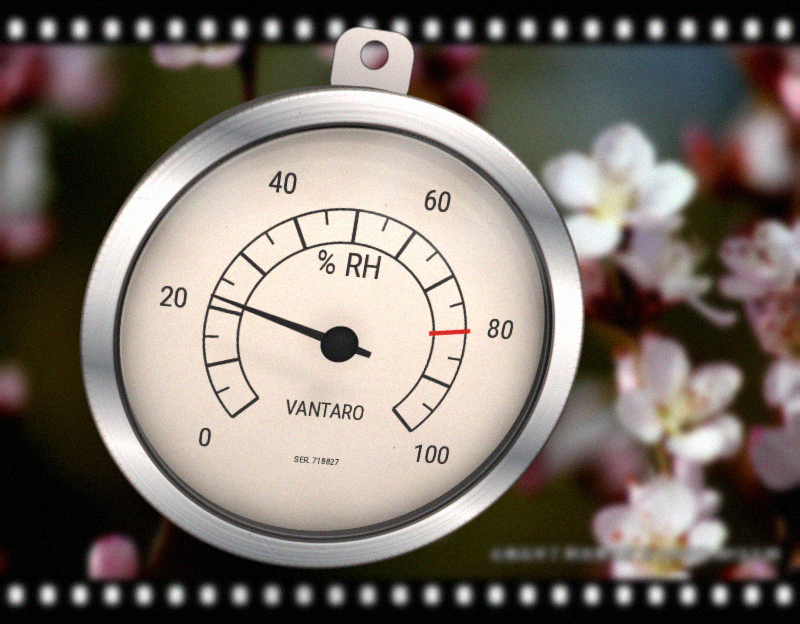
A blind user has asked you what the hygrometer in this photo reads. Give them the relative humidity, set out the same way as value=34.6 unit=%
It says value=22.5 unit=%
